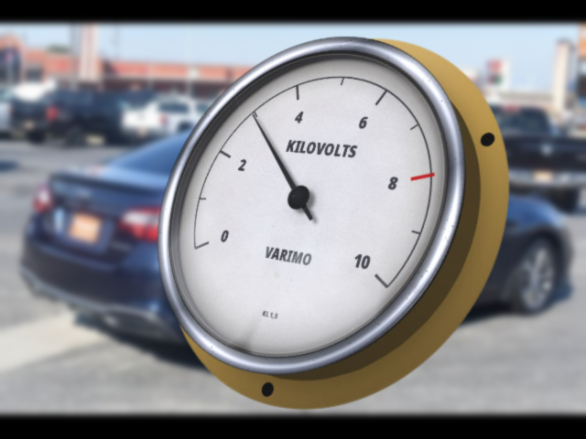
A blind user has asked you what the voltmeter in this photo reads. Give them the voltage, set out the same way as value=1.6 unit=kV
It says value=3 unit=kV
